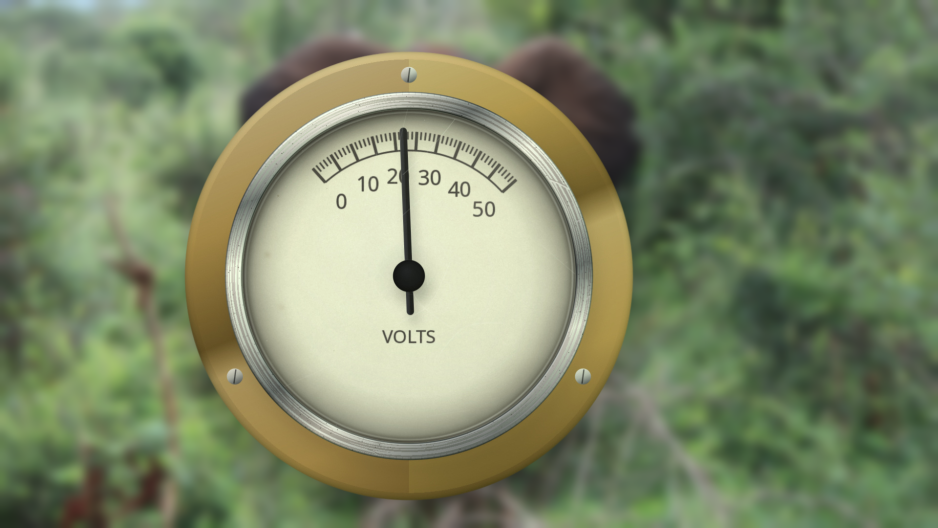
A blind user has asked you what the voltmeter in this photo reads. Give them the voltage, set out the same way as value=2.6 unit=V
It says value=22 unit=V
